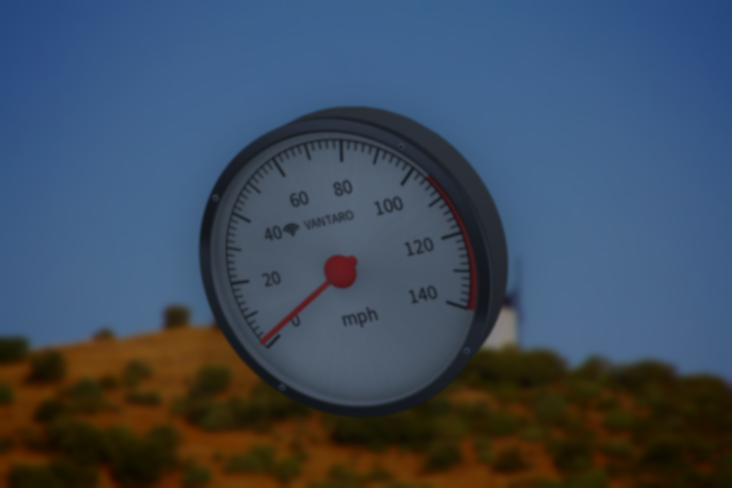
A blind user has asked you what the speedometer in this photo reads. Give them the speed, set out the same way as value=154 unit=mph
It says value=2 unit=mph
